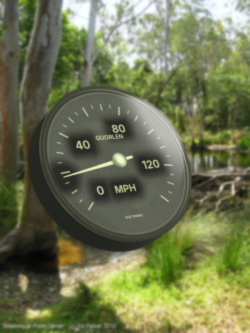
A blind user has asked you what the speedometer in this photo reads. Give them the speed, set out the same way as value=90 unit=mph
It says value=17.5 unit=mph
